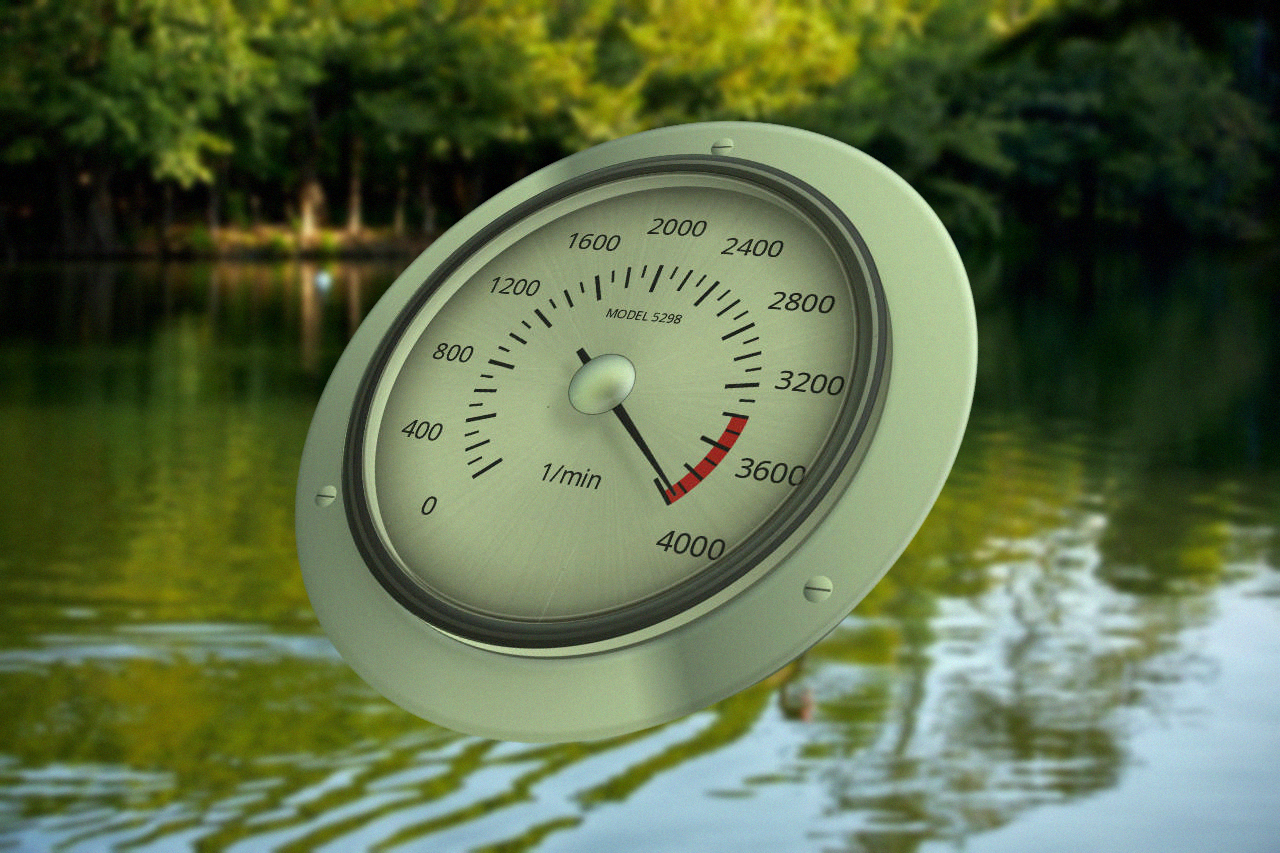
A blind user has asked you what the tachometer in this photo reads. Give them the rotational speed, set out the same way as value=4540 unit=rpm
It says value=3950 unit=rpm
